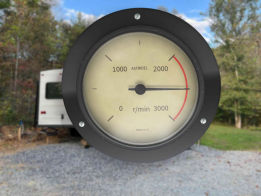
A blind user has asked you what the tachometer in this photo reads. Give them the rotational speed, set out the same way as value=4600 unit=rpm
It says value=2500 unit=rpm
